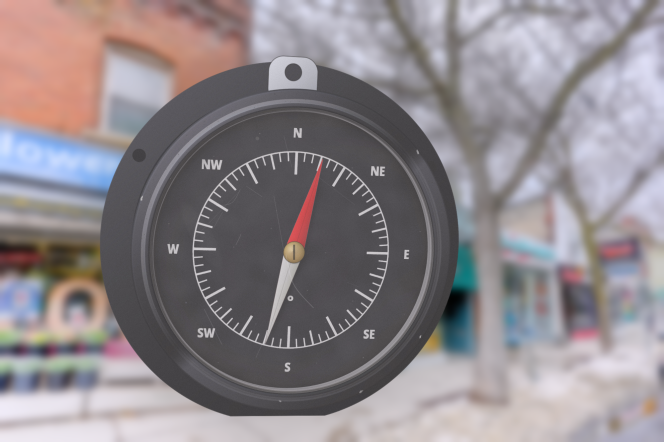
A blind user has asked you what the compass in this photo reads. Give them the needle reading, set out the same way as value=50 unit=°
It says value=15 unit=°
